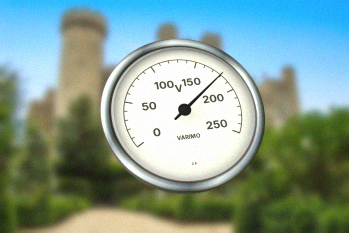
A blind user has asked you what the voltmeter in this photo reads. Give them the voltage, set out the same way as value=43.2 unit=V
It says value=180 unit=V
